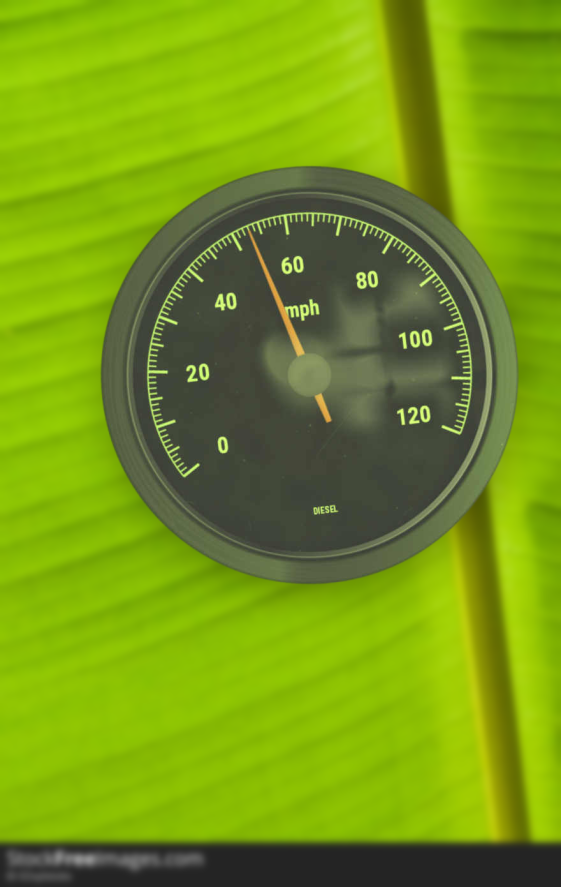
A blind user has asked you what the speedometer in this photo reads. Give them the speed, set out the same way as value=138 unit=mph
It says value=53 unit=mph
